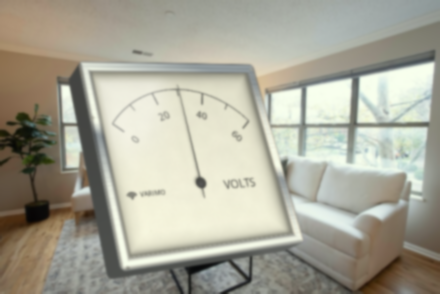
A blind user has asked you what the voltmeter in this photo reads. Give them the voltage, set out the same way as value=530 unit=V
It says value=30 unit=V
